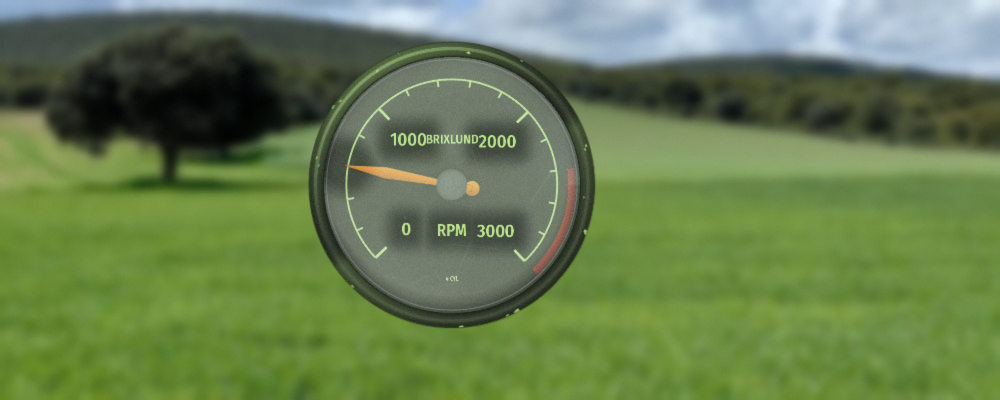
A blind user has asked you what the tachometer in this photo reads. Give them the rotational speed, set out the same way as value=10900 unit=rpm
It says value=600 unit=rpm
